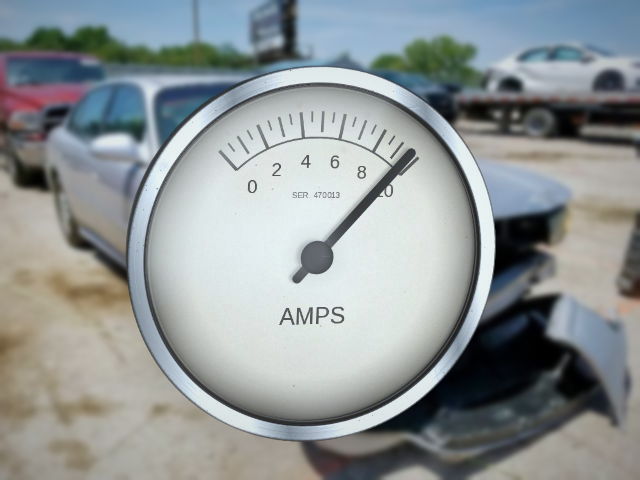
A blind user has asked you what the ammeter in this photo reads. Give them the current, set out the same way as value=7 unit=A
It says value=9.5 unit=A
